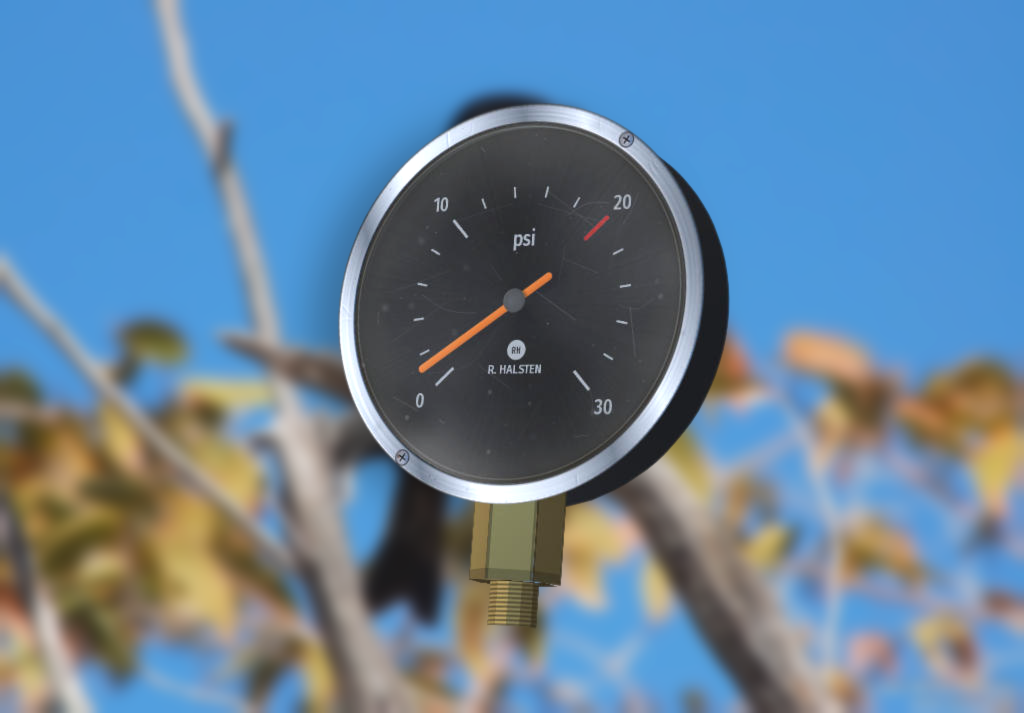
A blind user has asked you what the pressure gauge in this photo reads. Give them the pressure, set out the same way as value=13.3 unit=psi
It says value=1 unit=psi
